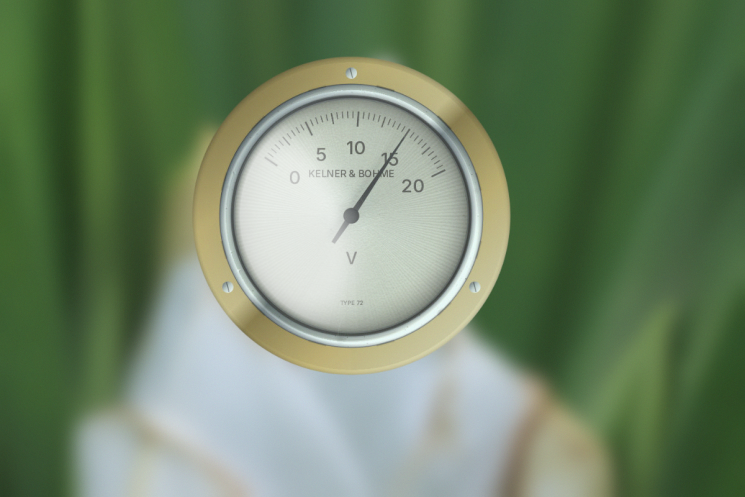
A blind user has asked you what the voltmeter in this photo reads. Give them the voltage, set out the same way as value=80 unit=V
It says value=15 unit=V
